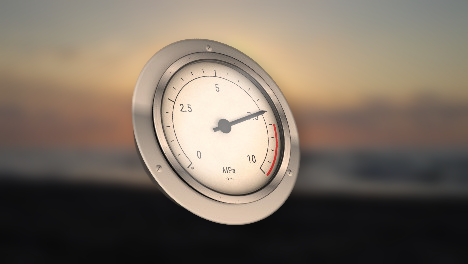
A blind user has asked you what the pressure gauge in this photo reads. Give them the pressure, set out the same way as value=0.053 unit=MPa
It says value=7.5 unit=MPa
